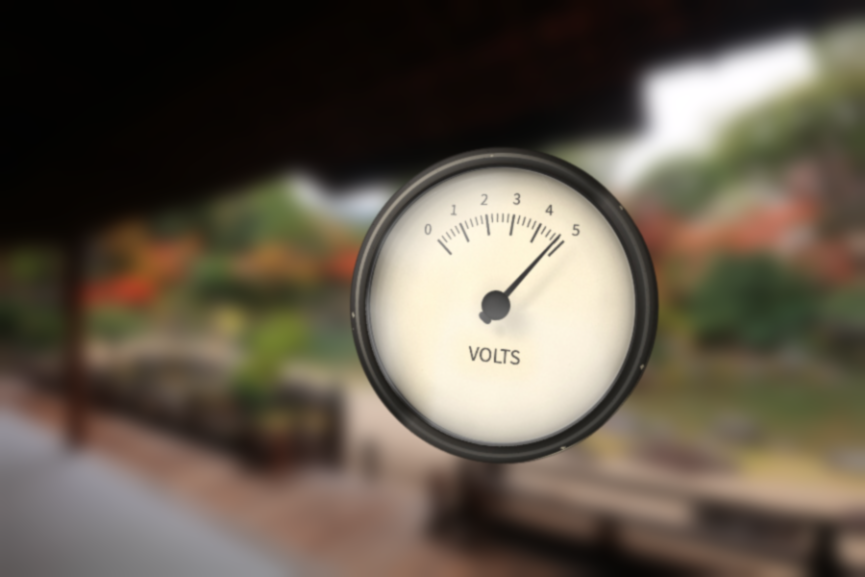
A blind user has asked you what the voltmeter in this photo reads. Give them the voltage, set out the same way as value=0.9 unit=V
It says value=4.8 unit=V
